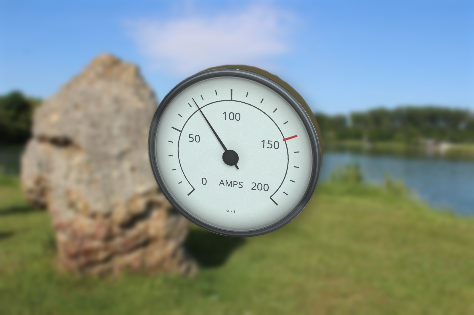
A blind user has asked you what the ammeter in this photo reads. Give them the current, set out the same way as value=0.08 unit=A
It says value=75 unit=A
